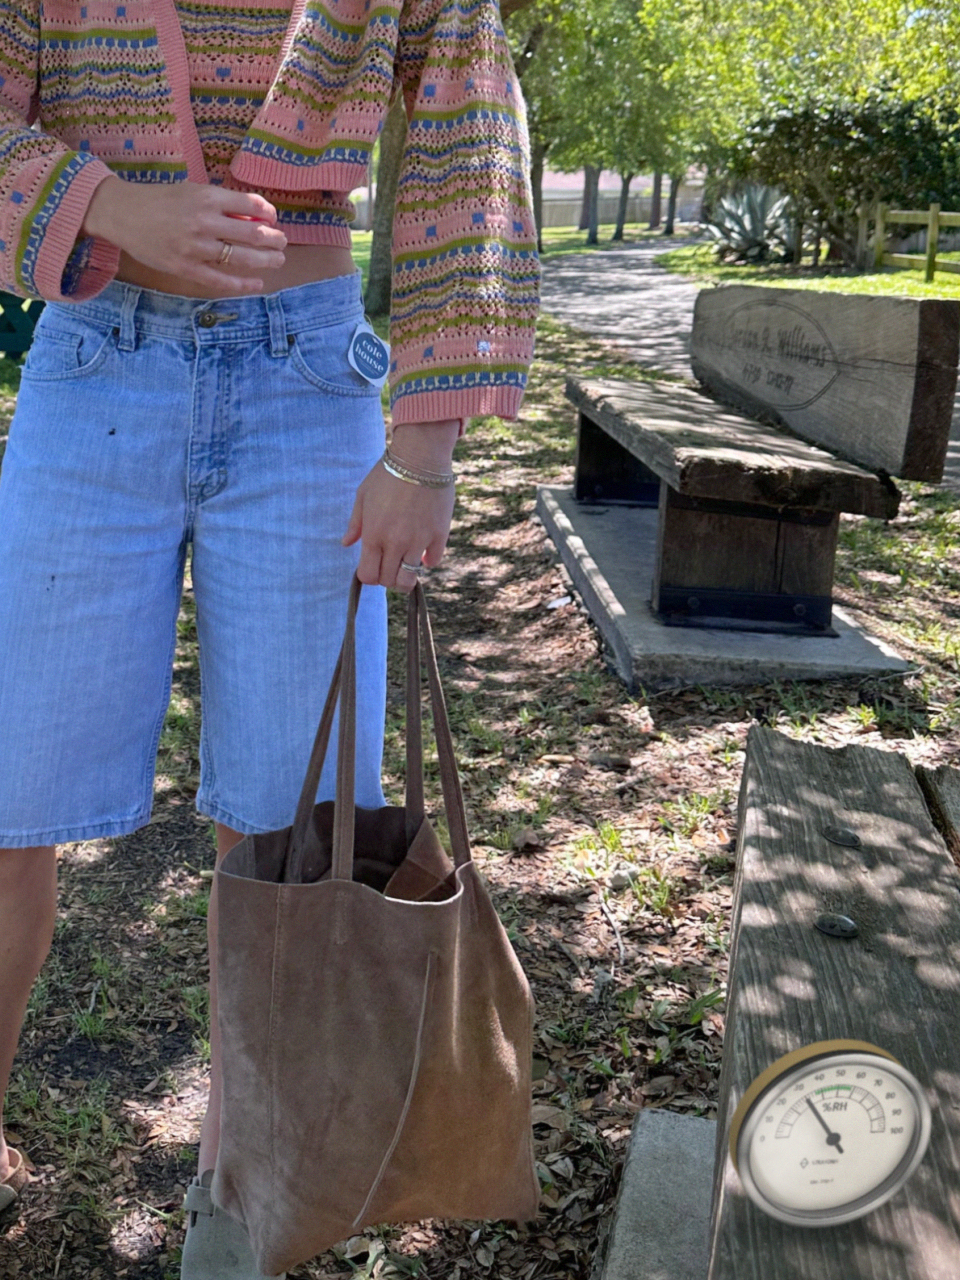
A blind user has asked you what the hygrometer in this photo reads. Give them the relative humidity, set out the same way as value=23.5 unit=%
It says value=30 unit=%
